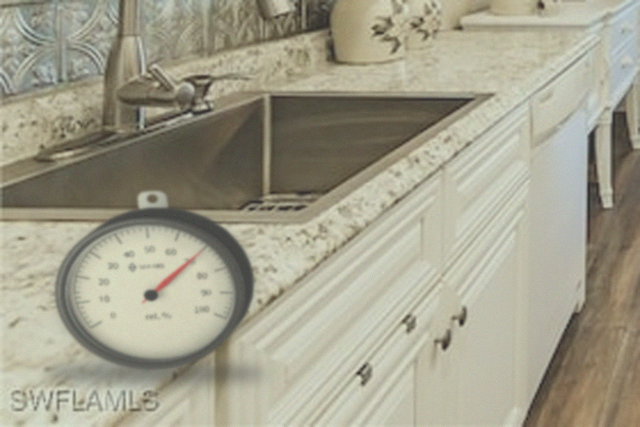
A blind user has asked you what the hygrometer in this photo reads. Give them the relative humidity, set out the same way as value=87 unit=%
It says value=70 unit=%
